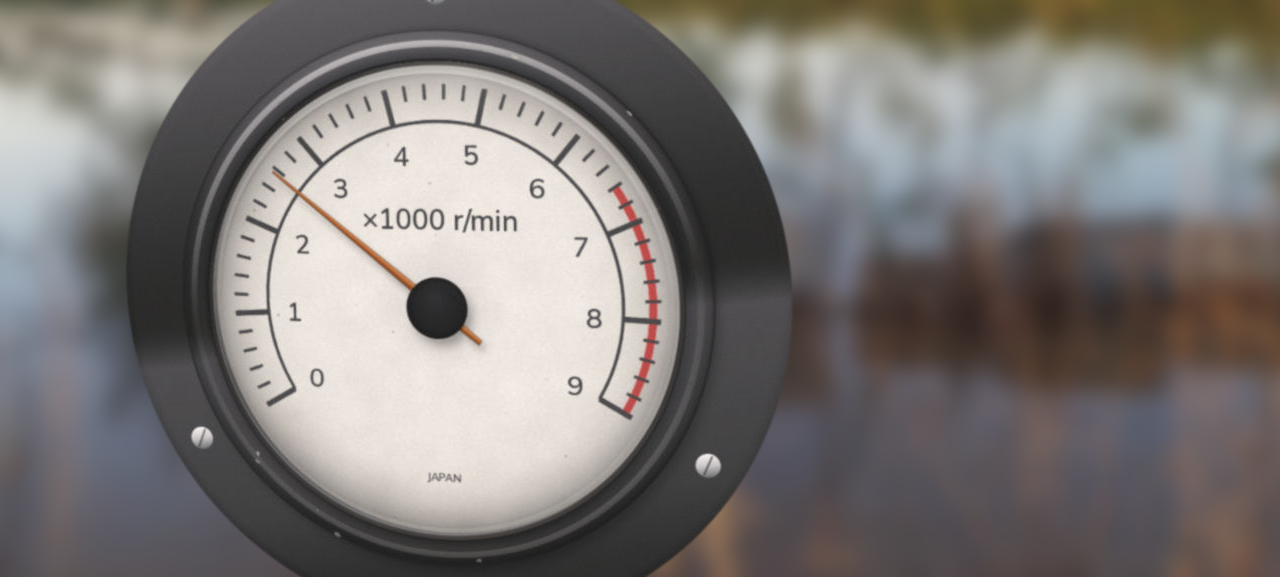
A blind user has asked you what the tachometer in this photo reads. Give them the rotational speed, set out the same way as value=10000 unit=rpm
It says value=2600 unit=rpm
